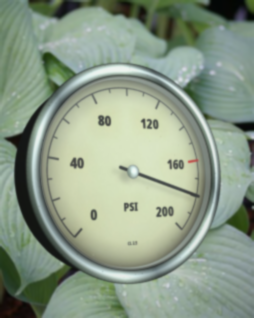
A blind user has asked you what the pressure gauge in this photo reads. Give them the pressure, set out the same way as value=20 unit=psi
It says value=180 unit=psi
